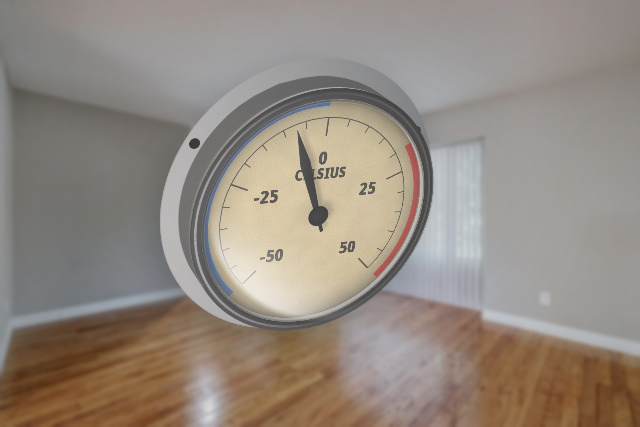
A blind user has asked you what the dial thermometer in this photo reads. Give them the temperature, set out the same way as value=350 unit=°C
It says value=-7.5 unit=°C
